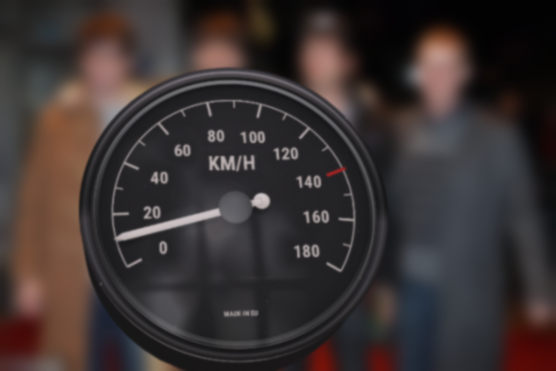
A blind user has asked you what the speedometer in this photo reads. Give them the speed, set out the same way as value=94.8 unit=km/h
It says value=10 unit=km/h
